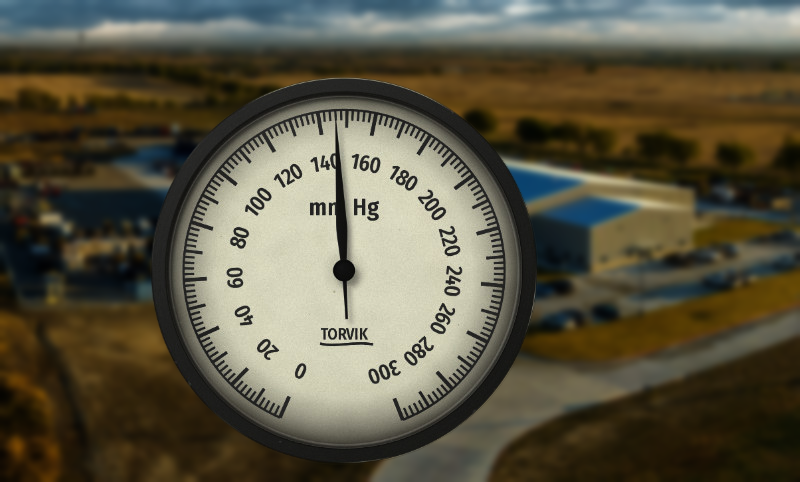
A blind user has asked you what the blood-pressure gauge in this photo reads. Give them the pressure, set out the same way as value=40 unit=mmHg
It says value=146 unit=mmHg
